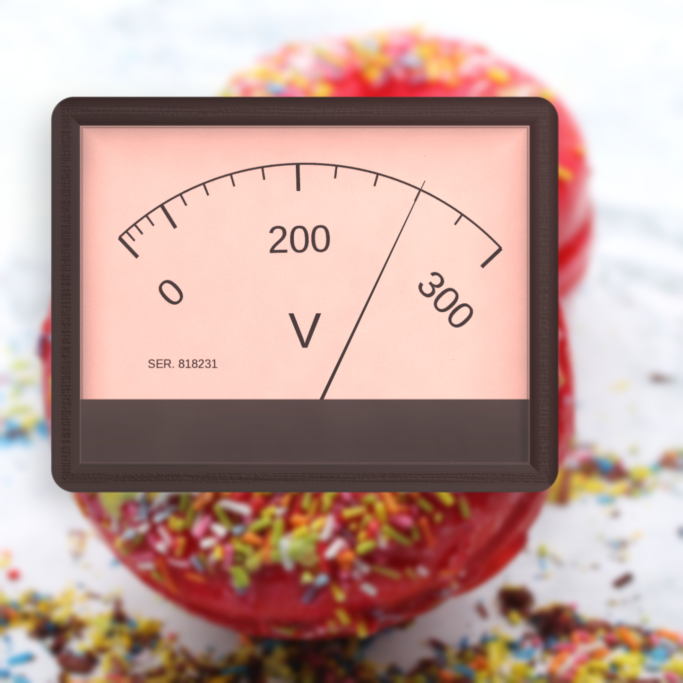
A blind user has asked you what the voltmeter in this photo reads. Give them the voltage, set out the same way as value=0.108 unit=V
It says value=260 unit=V
